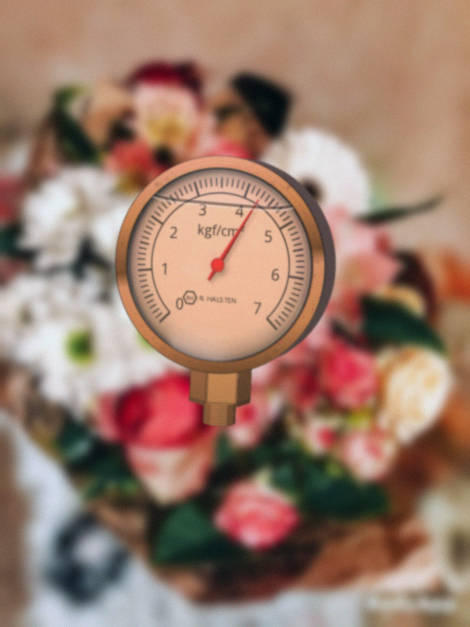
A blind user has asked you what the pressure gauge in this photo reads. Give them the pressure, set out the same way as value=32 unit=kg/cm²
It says value=4.3 unit=kg/cm²
